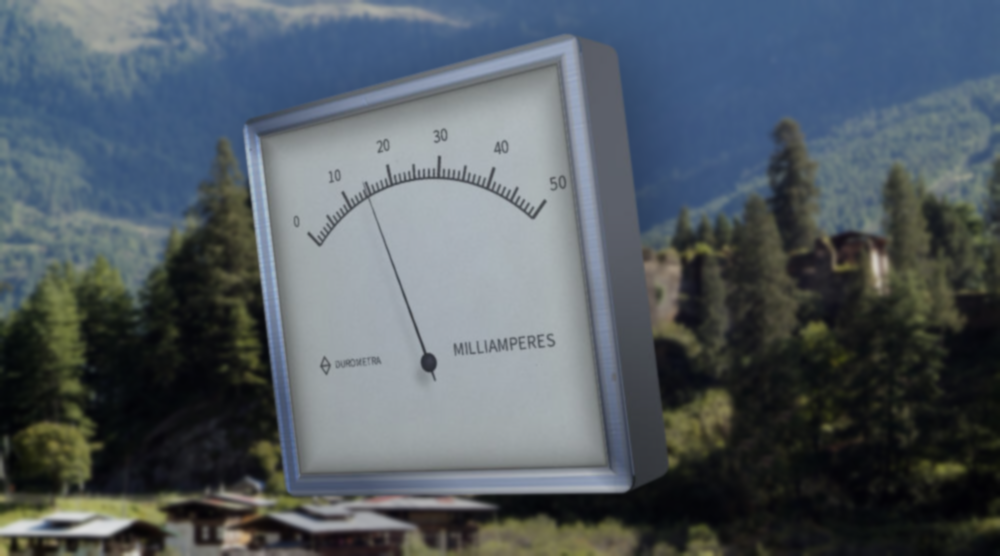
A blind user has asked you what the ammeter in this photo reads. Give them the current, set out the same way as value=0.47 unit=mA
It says value=15 unit=mA
